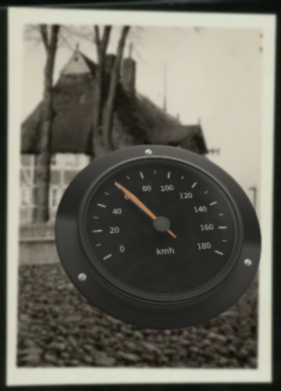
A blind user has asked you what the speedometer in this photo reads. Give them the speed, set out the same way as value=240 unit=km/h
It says value=60 unit=km/h
